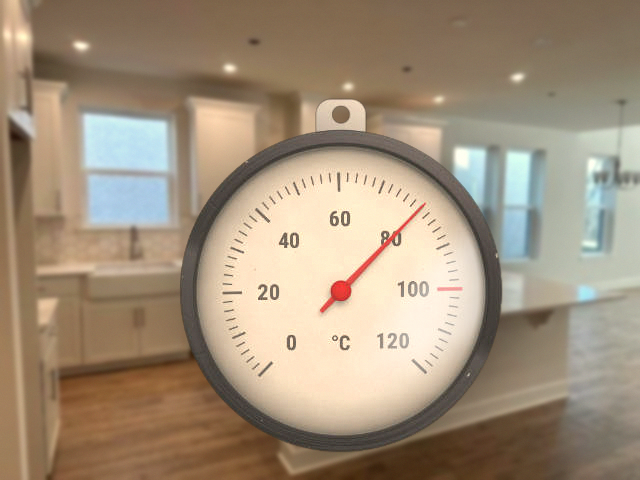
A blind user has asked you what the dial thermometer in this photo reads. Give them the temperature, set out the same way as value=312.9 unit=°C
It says value=80 unit=°C
